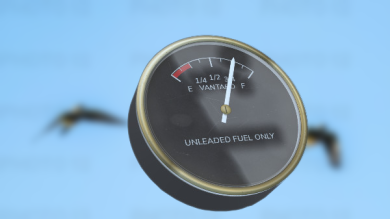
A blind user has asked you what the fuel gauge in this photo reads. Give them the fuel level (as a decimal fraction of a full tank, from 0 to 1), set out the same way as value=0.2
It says value=0.75
